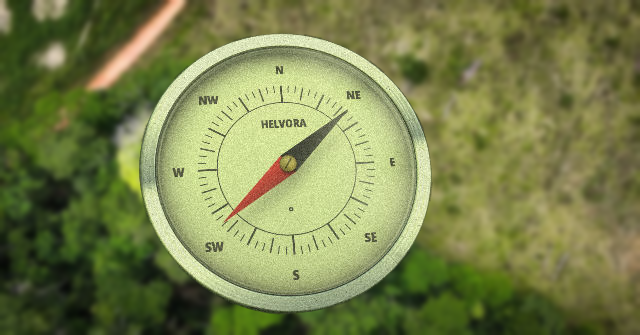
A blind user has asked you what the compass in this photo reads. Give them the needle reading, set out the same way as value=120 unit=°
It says value=230 unit=°
